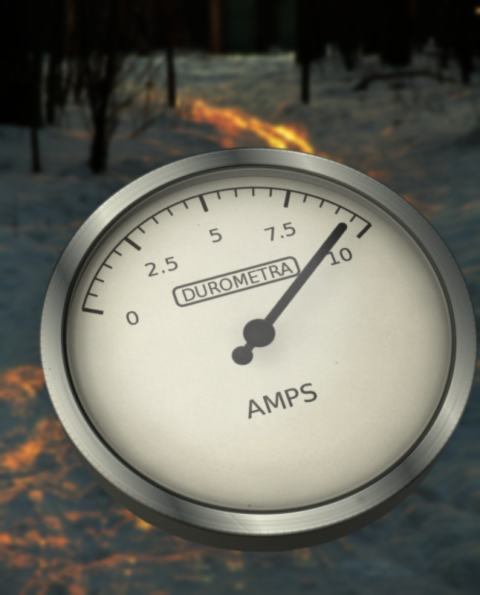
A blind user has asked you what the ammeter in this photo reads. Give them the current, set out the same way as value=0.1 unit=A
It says value=9.5 unit=A
